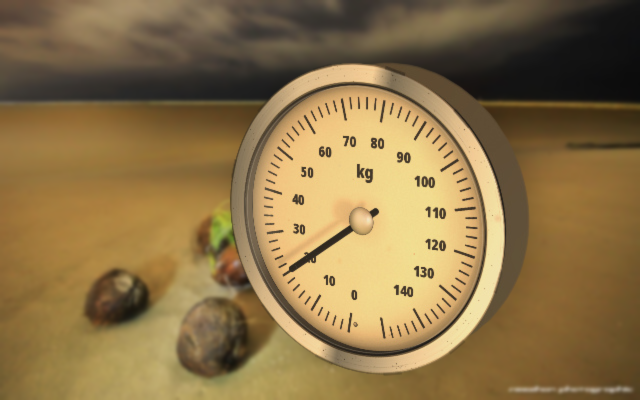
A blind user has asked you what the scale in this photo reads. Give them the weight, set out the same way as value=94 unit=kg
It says value=20 unit=kg
